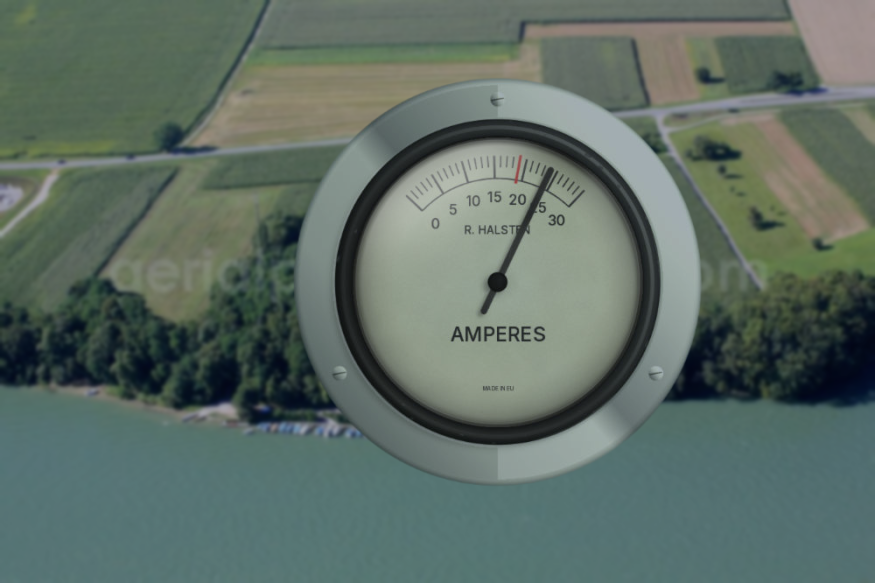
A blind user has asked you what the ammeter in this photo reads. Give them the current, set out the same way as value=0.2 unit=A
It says value=24 unit=A
